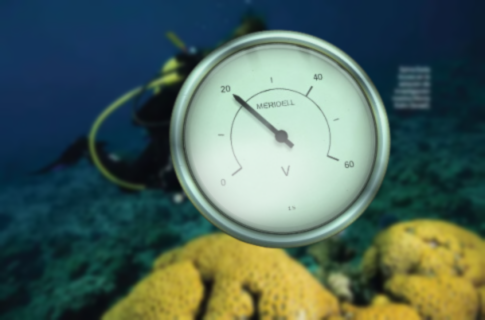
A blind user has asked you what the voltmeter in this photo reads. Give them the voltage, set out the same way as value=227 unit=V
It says value=20 unit=V
